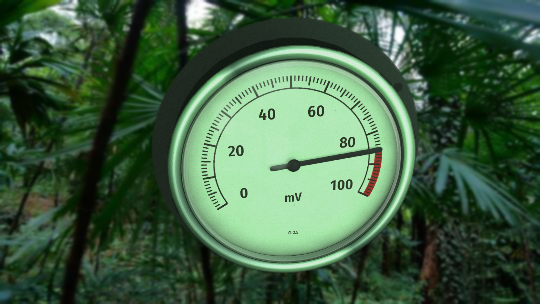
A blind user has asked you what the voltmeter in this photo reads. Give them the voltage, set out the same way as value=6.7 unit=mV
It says value=85 unit=mV
